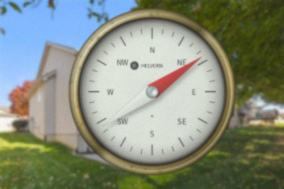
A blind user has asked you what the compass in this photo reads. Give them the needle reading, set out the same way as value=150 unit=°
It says value=55 unit=°
